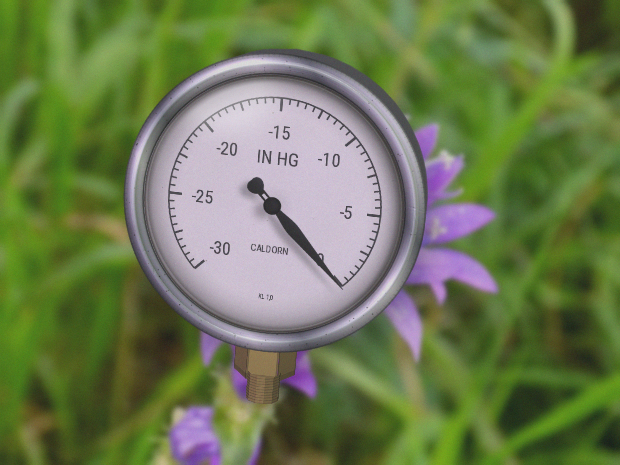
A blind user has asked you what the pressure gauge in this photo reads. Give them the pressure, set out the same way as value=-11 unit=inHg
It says value=0 unit=inHg
